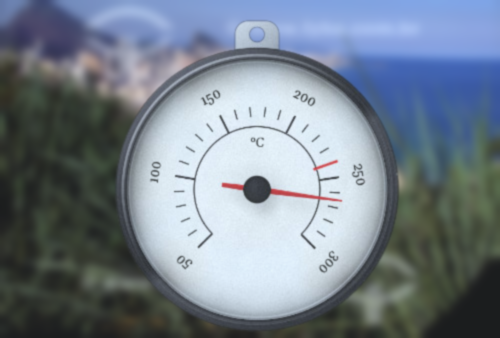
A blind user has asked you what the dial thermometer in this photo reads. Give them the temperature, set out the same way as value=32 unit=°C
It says value=265 unit=°C
